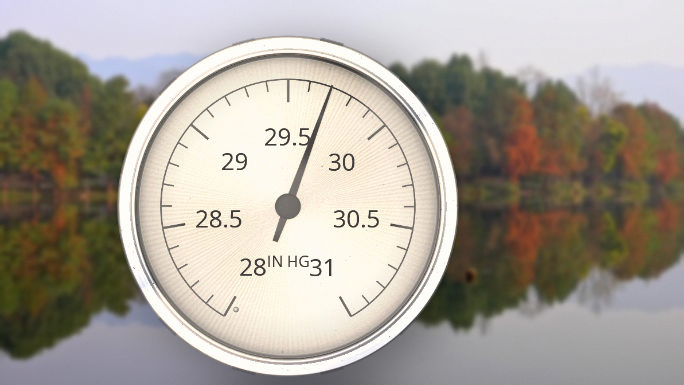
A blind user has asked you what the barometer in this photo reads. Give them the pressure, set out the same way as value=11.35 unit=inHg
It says value=29.7 unit=inHg
